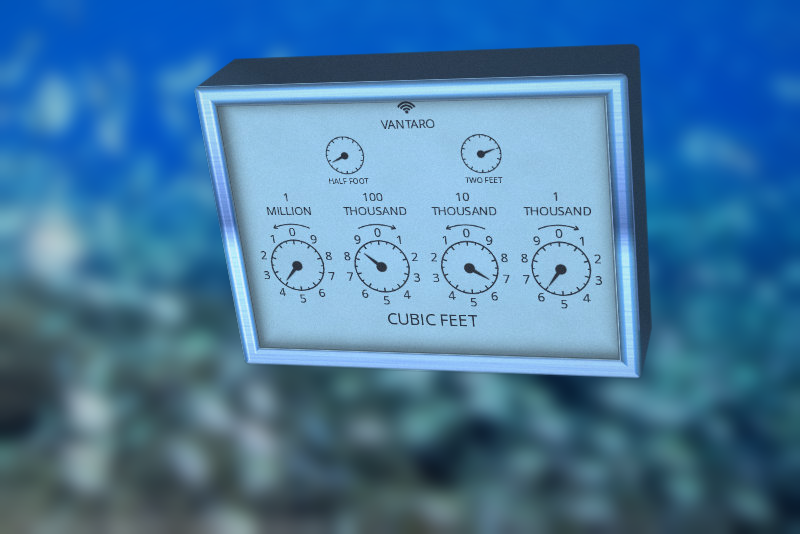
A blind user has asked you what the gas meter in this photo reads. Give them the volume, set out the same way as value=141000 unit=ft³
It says value=386600 unit=ft³
